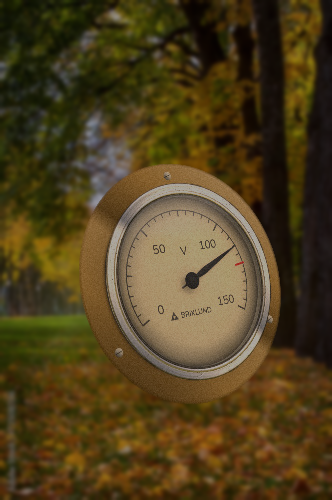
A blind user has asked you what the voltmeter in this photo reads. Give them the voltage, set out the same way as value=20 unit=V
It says value=115 unit=V
